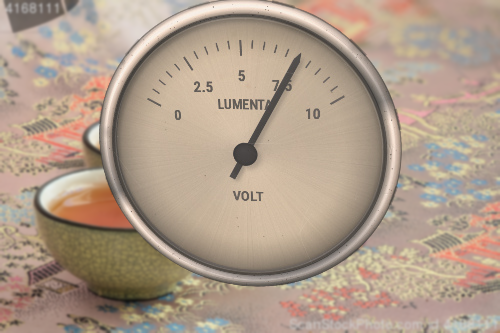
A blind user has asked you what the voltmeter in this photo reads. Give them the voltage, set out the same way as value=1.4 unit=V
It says value=7.5 unit=V
